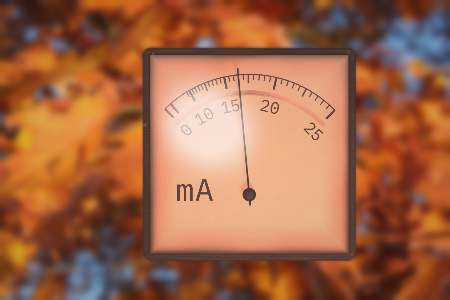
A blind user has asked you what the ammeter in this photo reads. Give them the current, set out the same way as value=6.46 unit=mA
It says value=16.5 unit=mA
